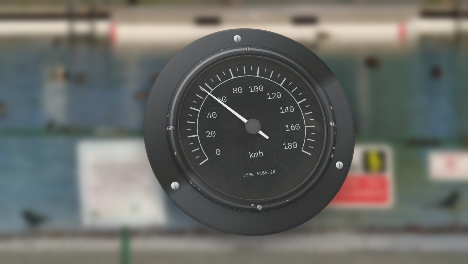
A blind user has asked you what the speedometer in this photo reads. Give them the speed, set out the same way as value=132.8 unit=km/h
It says value=55 unit=km/h
